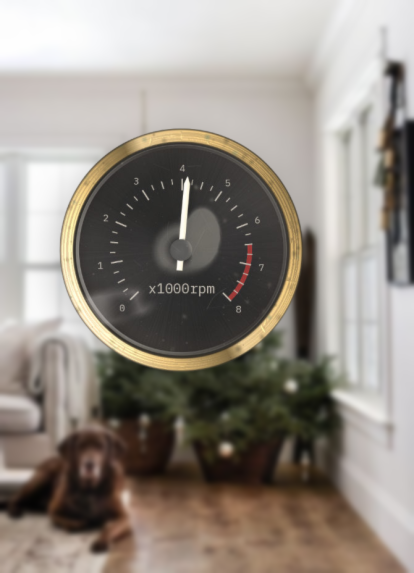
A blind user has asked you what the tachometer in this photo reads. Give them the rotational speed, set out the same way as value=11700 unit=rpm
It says value=4125 unit=rpm
